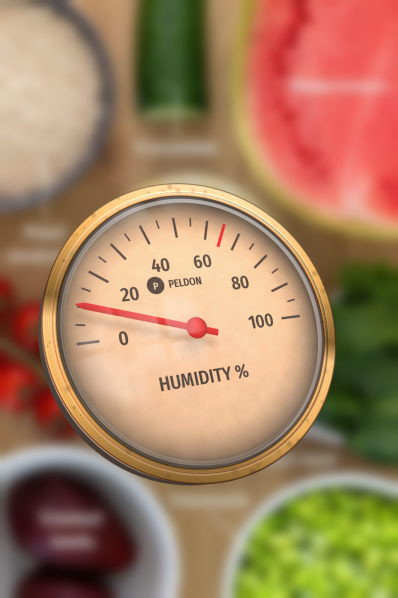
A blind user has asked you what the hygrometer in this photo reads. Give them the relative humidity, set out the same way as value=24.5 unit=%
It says value=10 unit=%
